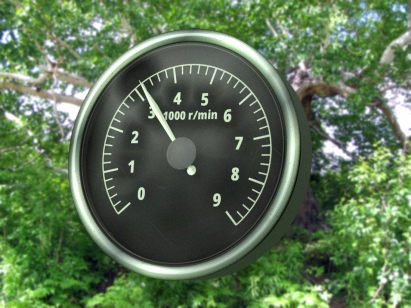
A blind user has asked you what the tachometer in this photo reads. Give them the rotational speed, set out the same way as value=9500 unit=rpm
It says value=3200 unit=rpm
